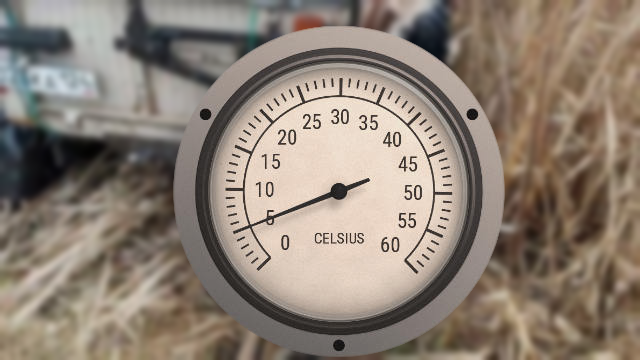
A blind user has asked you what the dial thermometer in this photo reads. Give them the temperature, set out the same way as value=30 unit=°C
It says value=5 unit=°C
